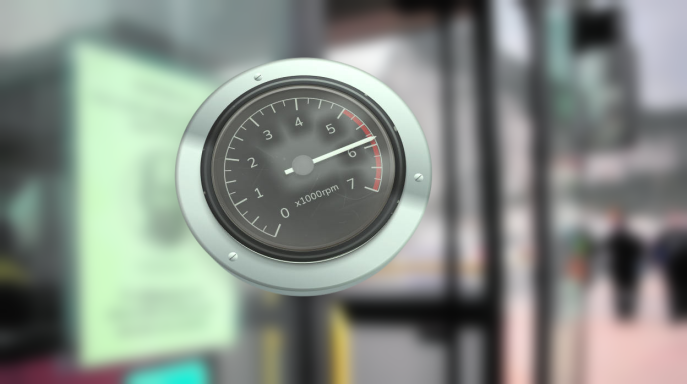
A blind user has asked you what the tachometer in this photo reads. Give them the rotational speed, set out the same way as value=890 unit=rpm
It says value=5875 unit=rpm
